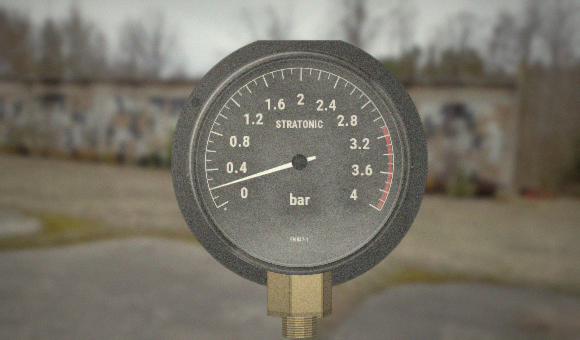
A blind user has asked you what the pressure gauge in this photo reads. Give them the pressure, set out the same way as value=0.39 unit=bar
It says value=0.2 unit=bar
